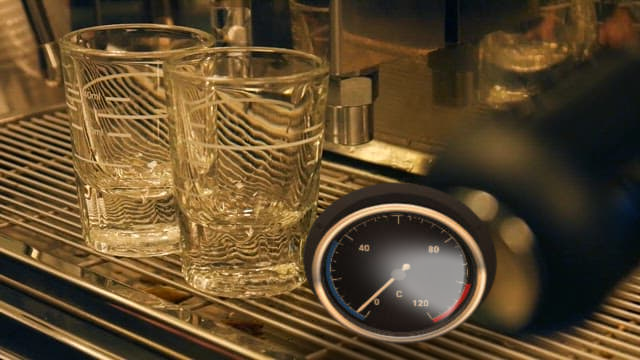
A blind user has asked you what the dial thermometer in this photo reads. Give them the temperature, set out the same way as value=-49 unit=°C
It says value=4 unit=°C
